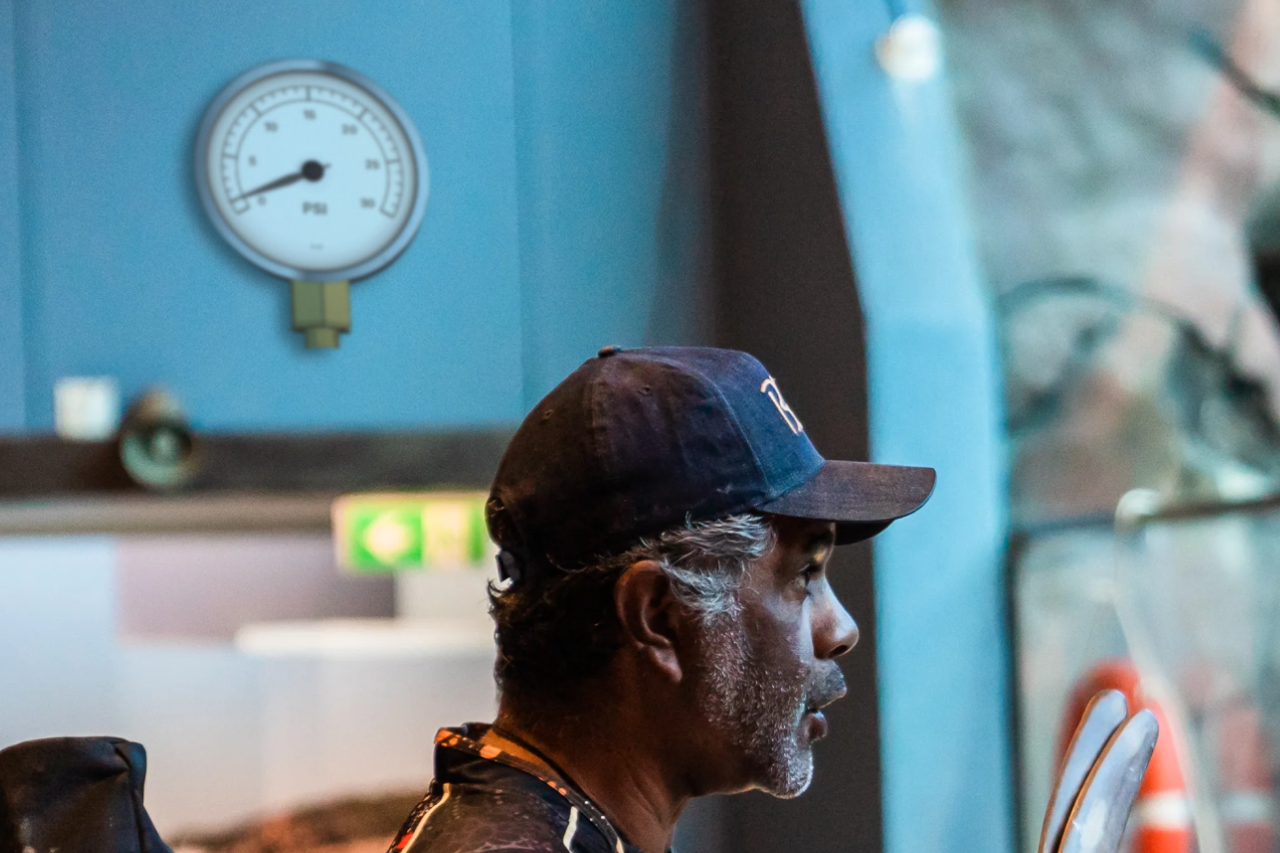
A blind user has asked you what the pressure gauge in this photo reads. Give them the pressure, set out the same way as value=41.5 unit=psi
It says value=1 unit=psi
